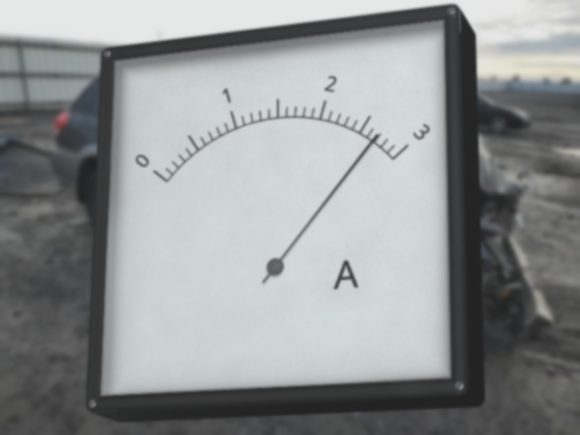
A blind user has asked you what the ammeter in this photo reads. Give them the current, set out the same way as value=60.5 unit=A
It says value=2.7 unit=A
